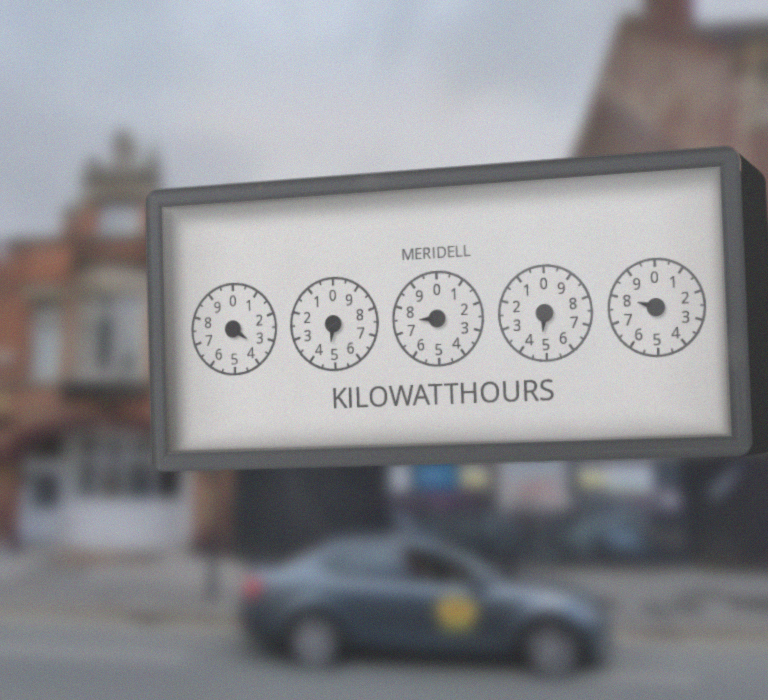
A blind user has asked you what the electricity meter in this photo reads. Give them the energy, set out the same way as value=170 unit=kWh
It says value=34748 unit=kWh
